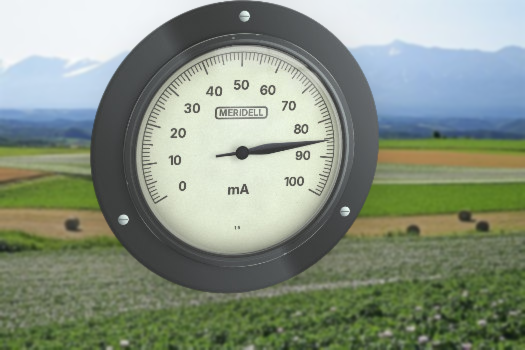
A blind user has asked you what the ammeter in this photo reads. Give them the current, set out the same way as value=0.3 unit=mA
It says value=85 unit=mA
